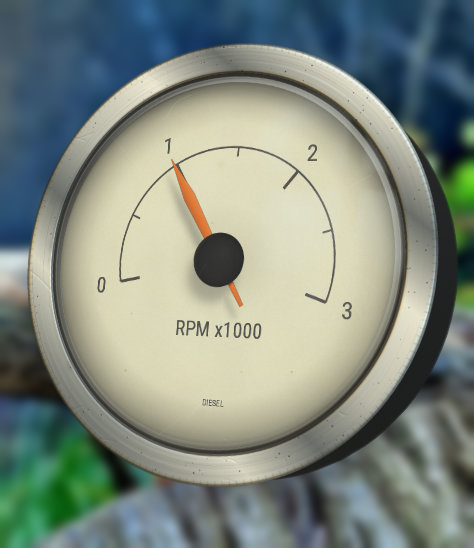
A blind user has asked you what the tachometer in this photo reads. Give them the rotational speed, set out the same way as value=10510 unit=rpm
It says value=1000 unit=rpm
